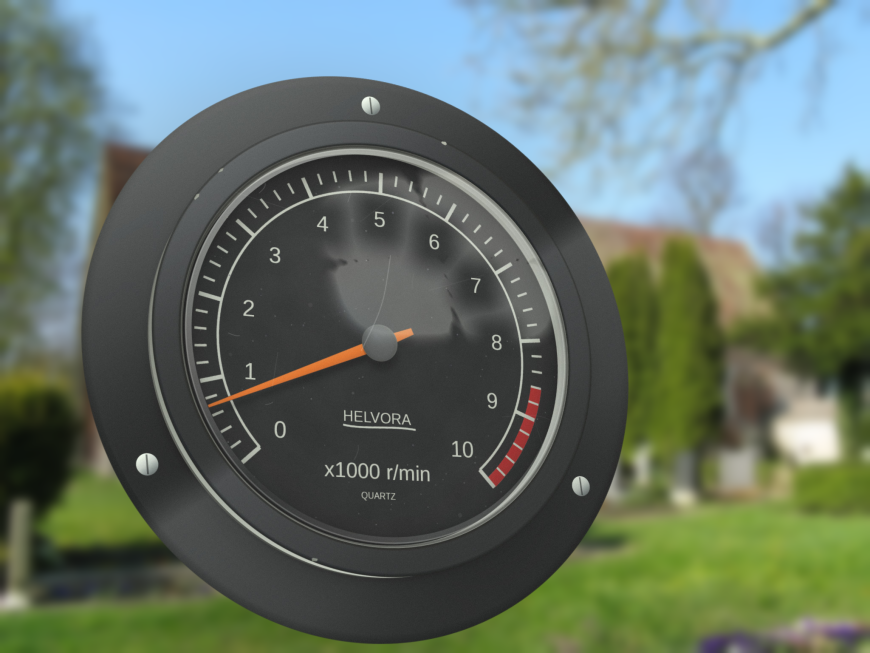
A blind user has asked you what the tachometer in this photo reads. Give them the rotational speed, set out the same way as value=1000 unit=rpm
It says value=700 unit=rpm
